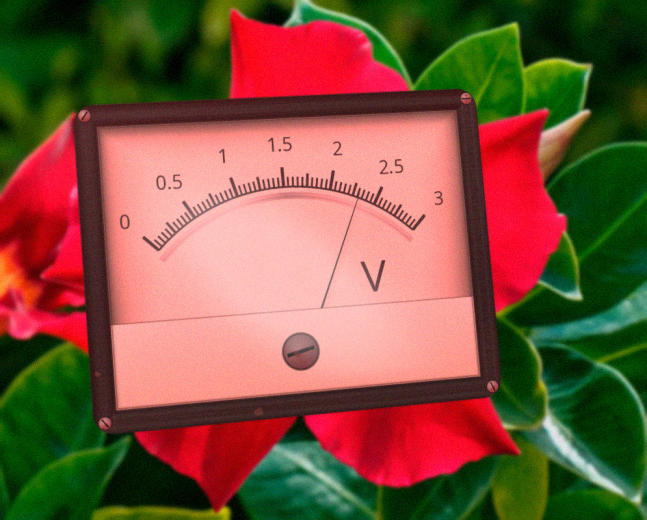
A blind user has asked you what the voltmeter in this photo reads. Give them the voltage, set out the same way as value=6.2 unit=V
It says value=2.3 unit=V
